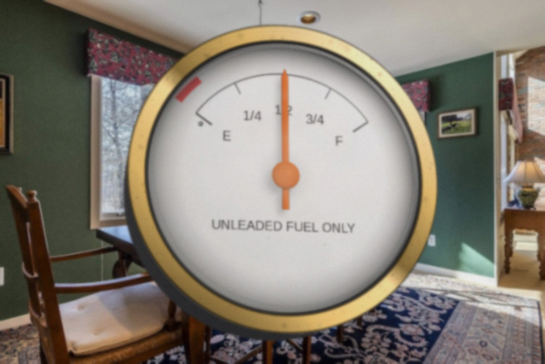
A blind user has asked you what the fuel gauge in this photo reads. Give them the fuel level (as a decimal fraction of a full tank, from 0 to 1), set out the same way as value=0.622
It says value=0.5
